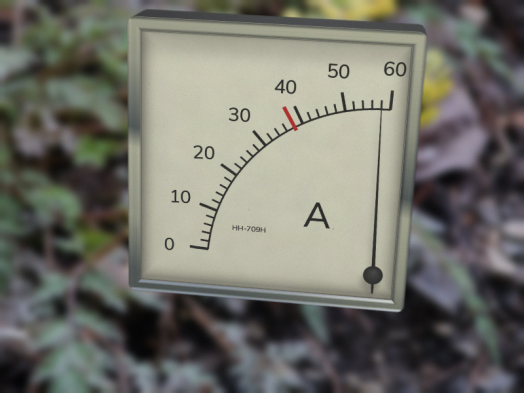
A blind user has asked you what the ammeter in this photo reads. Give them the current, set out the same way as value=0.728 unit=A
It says value=58 unit=A
